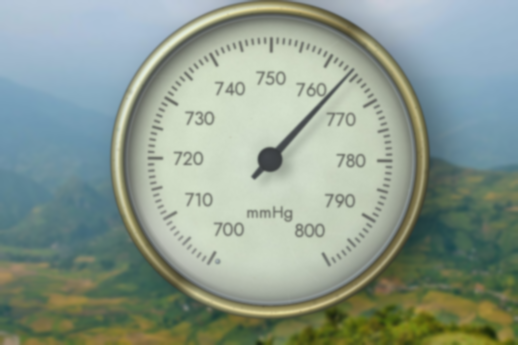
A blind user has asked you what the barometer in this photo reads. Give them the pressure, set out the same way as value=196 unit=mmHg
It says value=764 unit=mmHg
